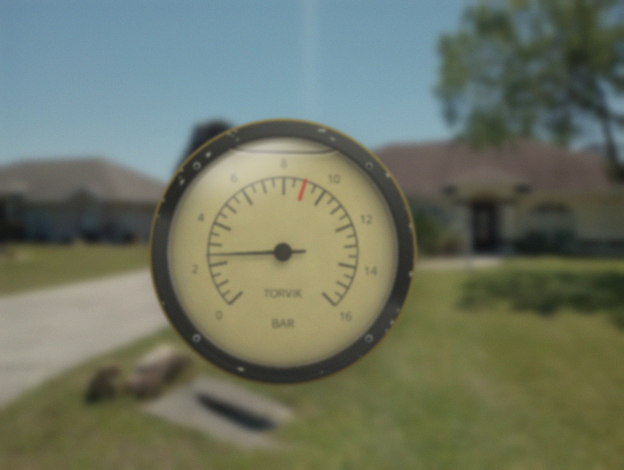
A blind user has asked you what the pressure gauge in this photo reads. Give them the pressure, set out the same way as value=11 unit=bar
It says value=2.5 unit=bar
